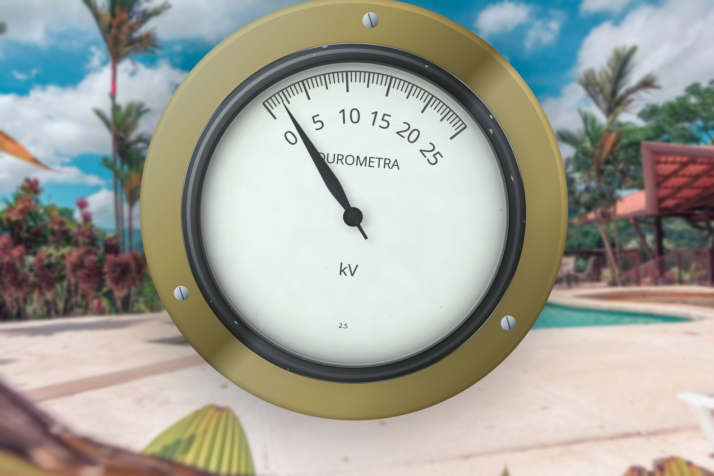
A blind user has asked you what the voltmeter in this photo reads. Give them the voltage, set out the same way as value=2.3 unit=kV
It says value=2 unit=kV
